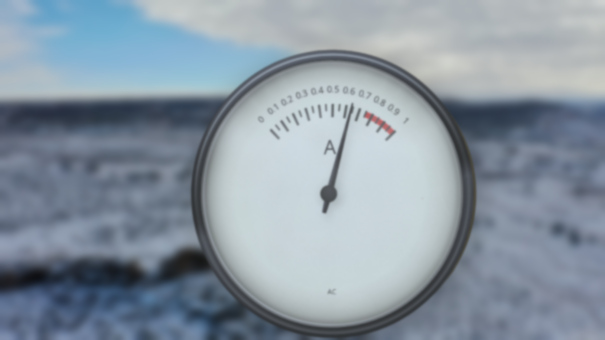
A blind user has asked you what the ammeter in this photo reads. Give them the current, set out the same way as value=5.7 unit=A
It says value=0.65 unit=A
